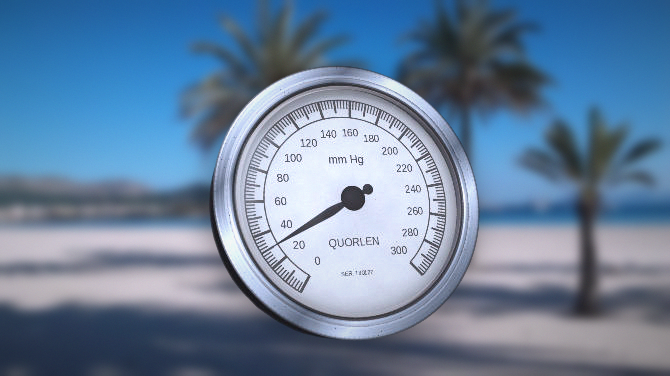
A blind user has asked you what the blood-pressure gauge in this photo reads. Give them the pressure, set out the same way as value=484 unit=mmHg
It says value=30 unit=mmHg
